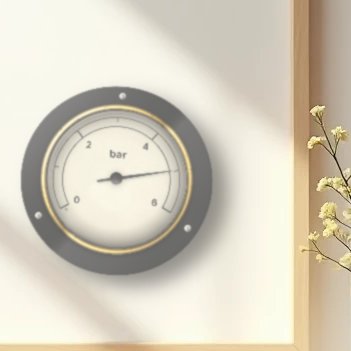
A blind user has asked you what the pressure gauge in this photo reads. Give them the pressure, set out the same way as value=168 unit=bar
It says value=5 unit=bar
